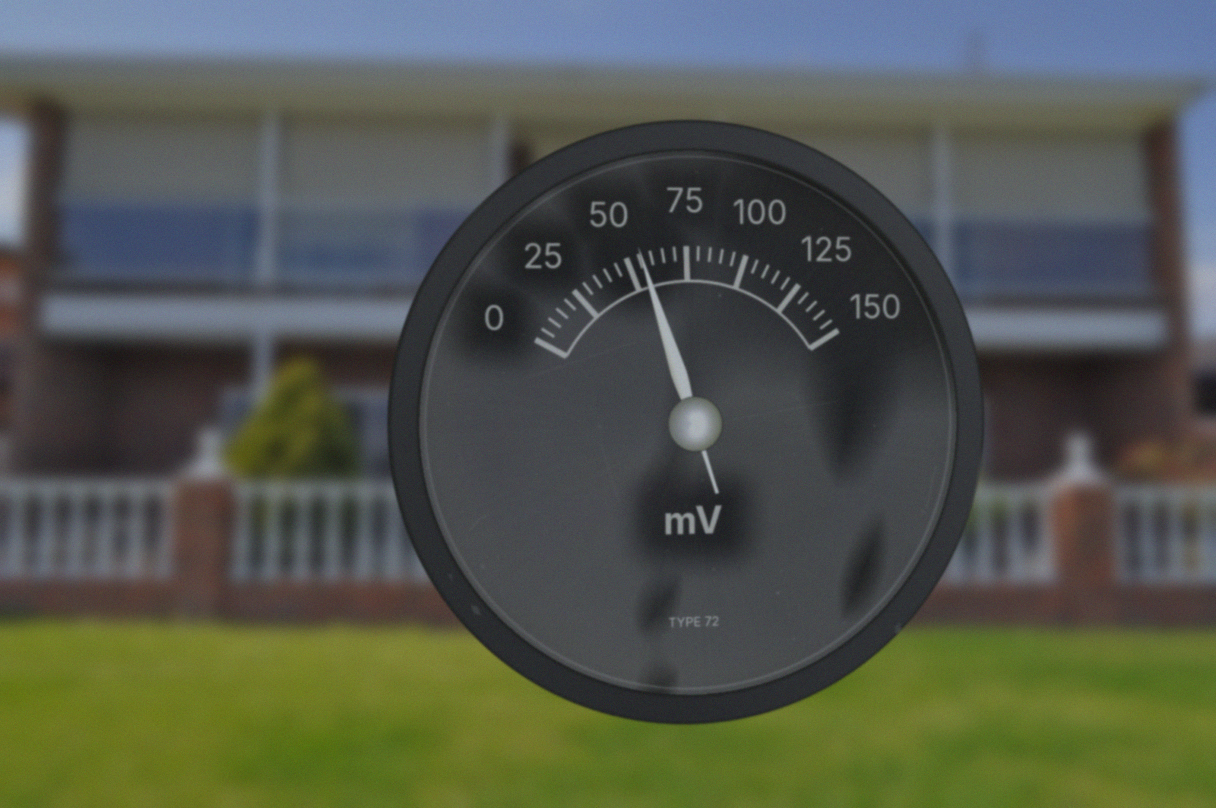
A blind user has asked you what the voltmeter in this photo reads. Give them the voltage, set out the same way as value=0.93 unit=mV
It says value=55 unit=mV
